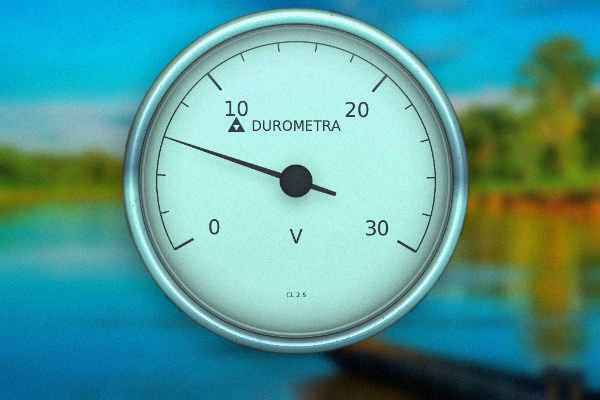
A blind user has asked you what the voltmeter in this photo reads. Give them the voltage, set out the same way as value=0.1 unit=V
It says value=6 unit=V
